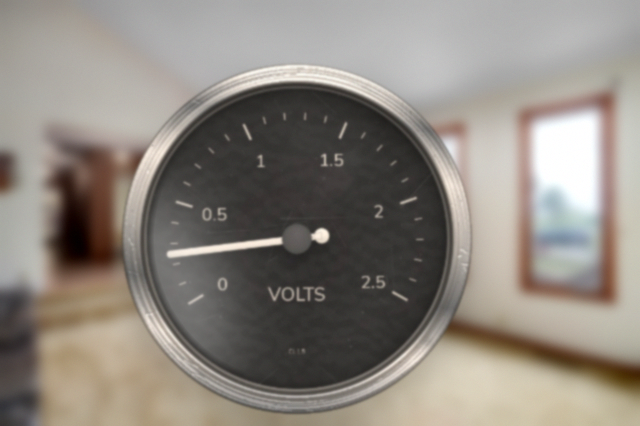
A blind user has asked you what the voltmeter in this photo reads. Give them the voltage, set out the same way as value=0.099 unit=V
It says value=0.25 unit=V
